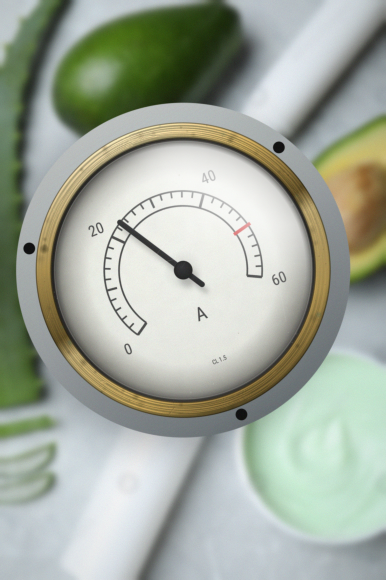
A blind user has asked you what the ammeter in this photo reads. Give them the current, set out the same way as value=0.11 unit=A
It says value=23 unit=A
